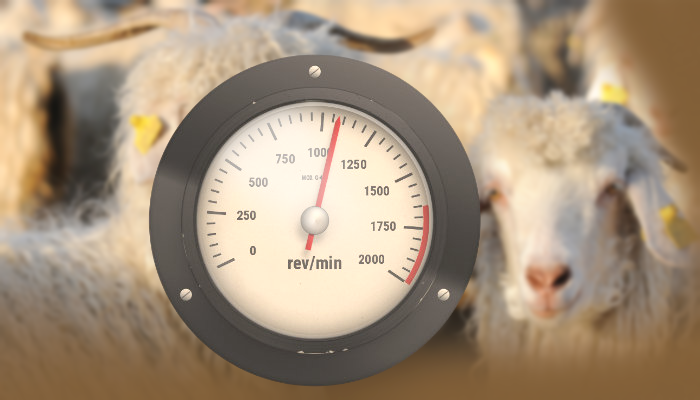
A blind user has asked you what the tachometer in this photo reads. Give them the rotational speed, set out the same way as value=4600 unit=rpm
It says value=1075 unit=rpm
